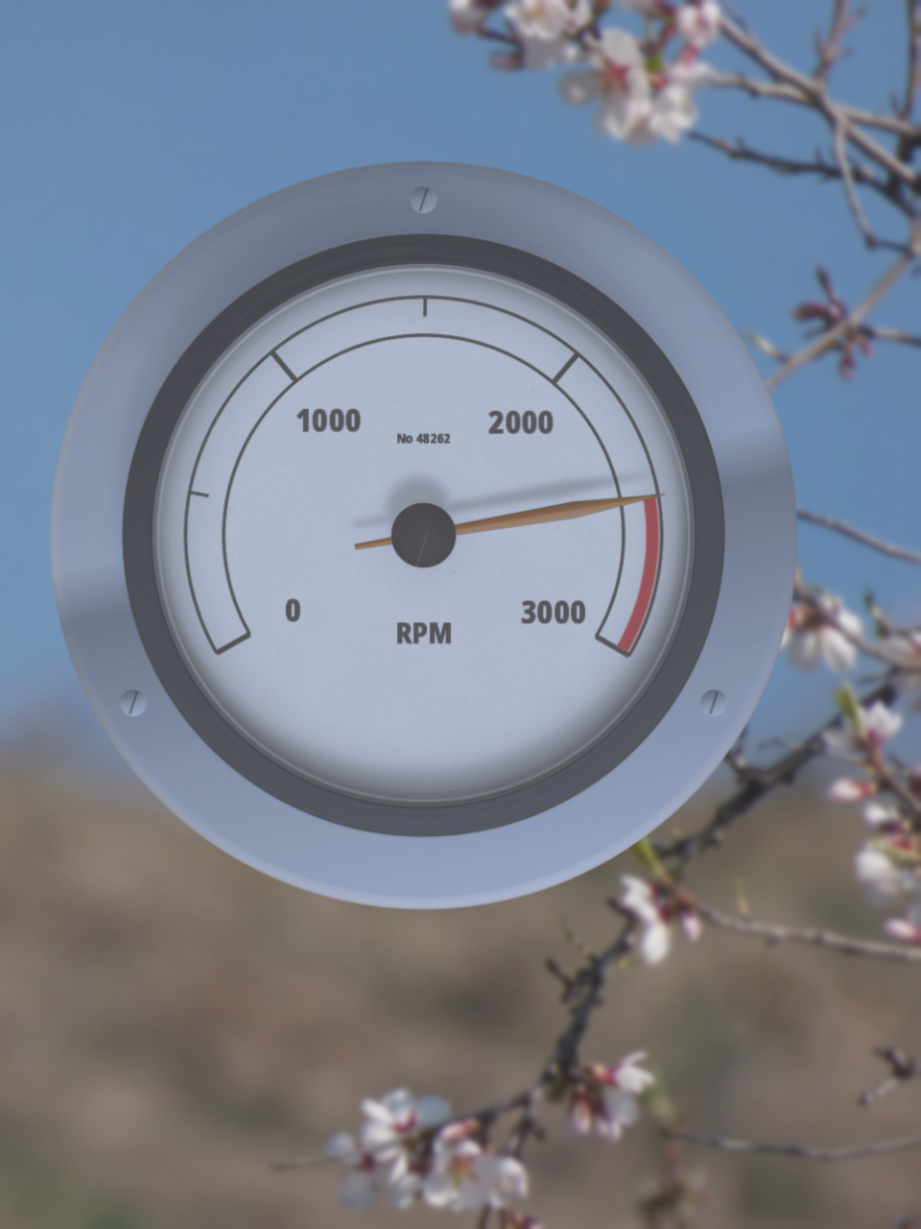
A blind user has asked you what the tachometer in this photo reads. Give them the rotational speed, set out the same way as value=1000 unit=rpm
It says value=2500 unit=rpm
